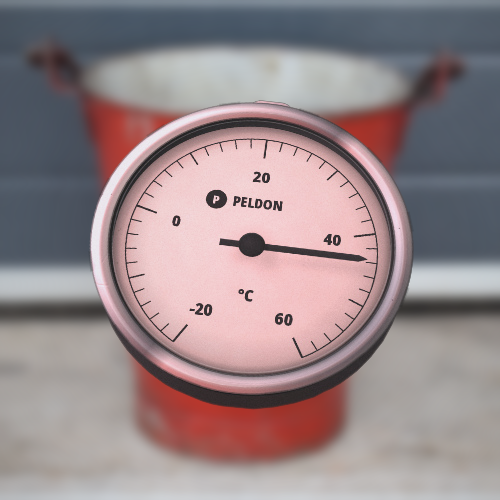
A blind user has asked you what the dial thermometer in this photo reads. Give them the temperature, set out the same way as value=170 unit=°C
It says value=44 unit=°C
